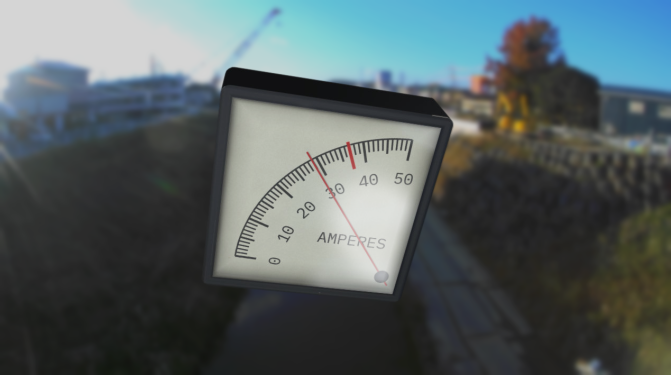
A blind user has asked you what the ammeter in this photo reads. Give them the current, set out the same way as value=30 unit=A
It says value=29 unit=A
